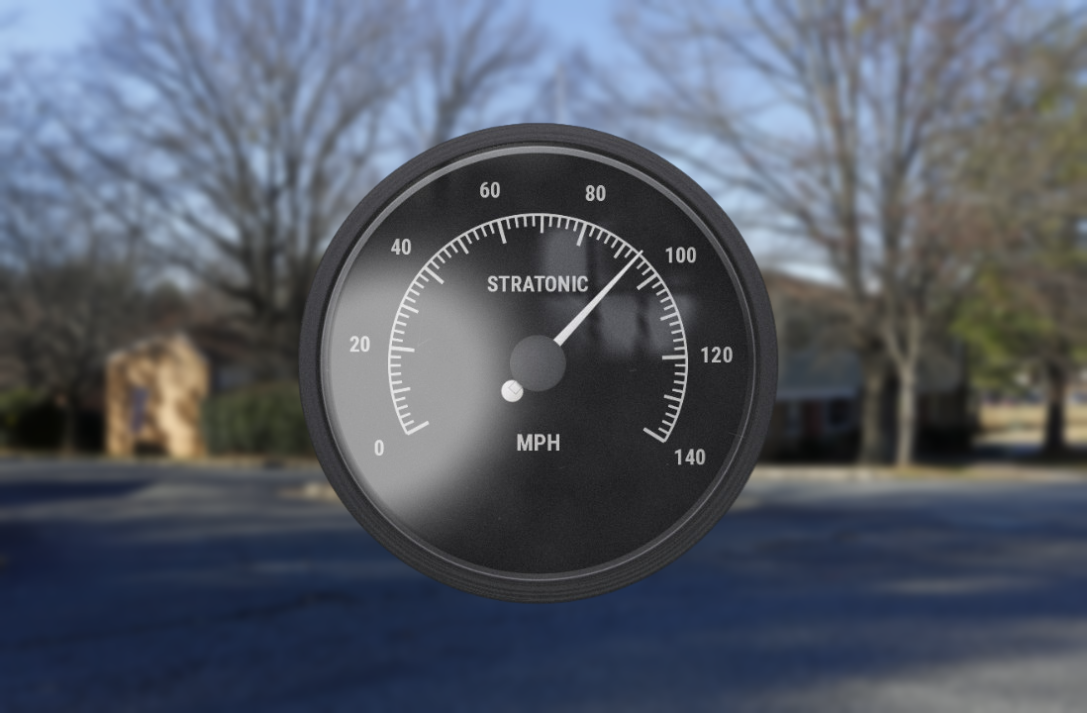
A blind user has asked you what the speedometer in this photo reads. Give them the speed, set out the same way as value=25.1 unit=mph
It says value=94 unit=mph
